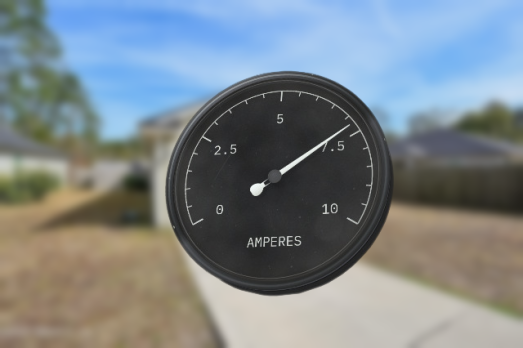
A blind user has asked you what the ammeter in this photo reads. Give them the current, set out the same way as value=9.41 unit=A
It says value=7.25 unit=A
